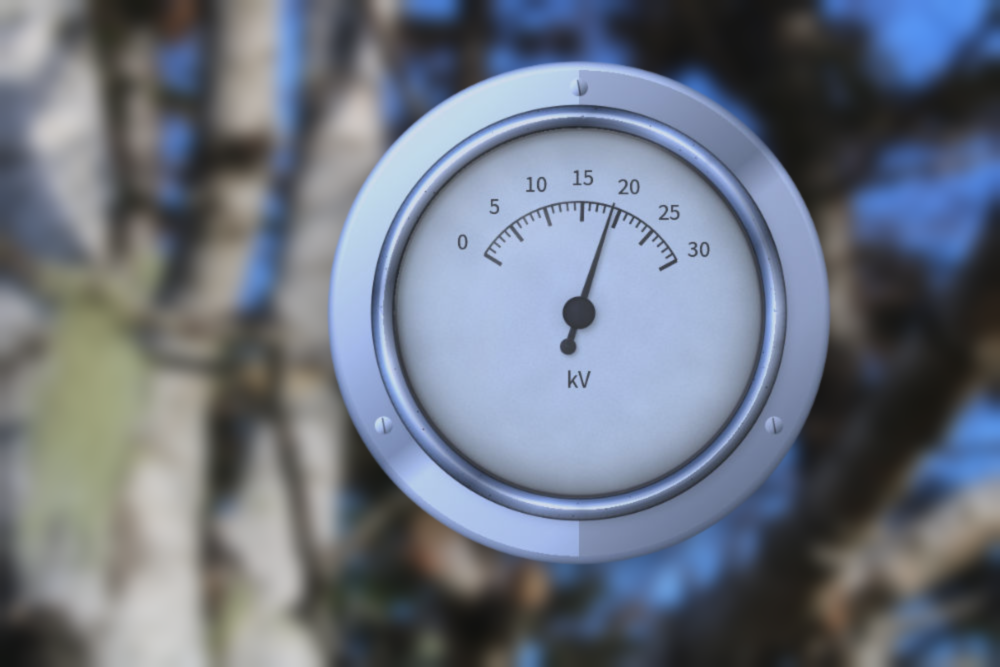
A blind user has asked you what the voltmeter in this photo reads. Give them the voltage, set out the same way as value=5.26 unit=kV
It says value=19 unit=kV
